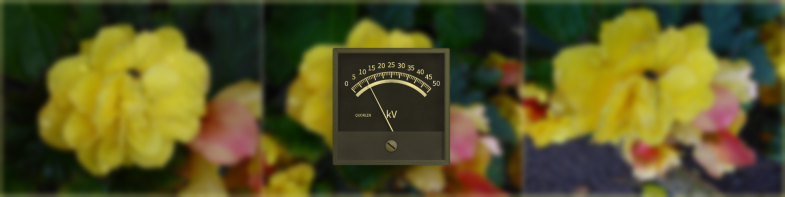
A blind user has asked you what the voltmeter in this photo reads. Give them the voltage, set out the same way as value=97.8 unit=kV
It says value=10 unit=kV
